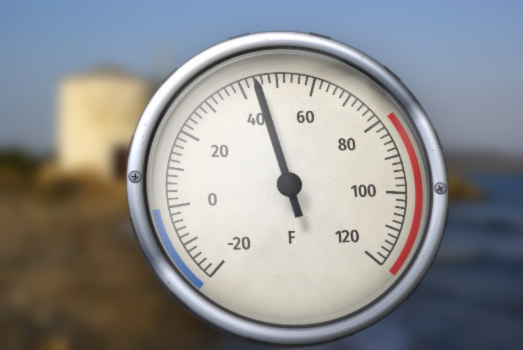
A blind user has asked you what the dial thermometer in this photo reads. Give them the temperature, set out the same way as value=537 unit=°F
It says value=44 unit=°F
